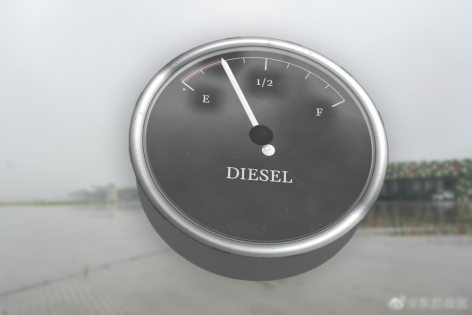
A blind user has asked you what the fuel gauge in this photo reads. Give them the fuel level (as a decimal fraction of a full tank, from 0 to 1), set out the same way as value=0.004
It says value=0.25
